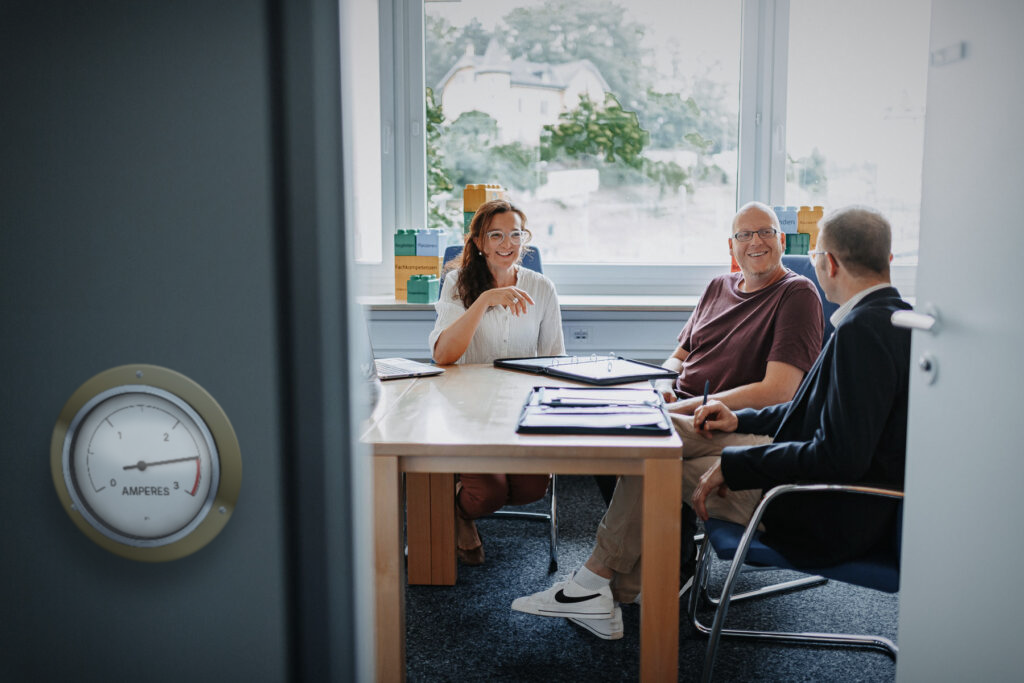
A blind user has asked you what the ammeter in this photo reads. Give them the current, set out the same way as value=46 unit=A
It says value=2.5 unit=A
